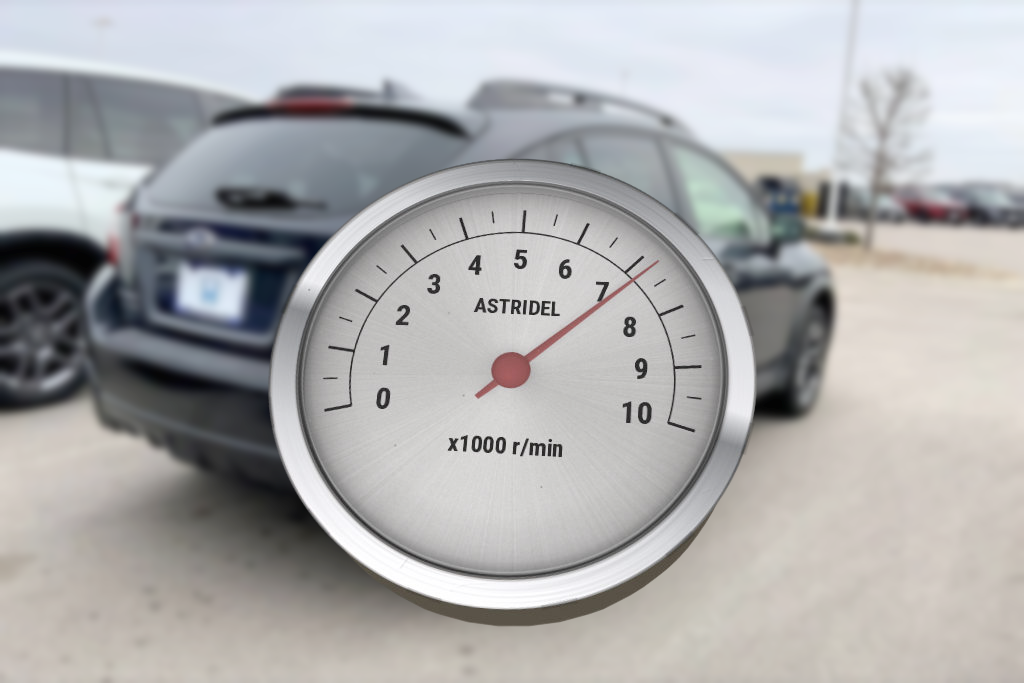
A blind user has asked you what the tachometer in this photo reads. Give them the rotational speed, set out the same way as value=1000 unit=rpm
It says value=7250 unit=rpm
